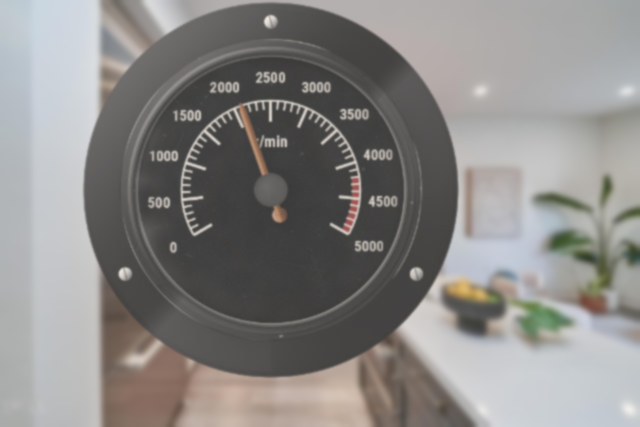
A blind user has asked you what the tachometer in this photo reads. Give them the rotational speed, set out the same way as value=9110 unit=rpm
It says value=2100 unit=rpm
